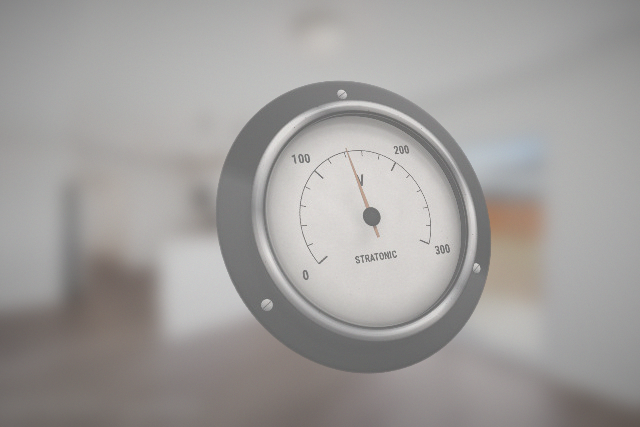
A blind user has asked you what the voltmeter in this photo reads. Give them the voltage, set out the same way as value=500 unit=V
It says value=140 unit=V
